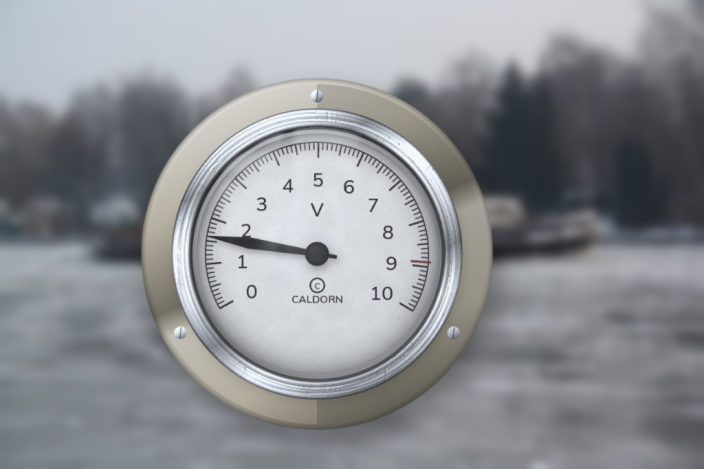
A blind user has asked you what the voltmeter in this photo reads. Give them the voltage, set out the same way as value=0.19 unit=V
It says value=1.6 unit=V
